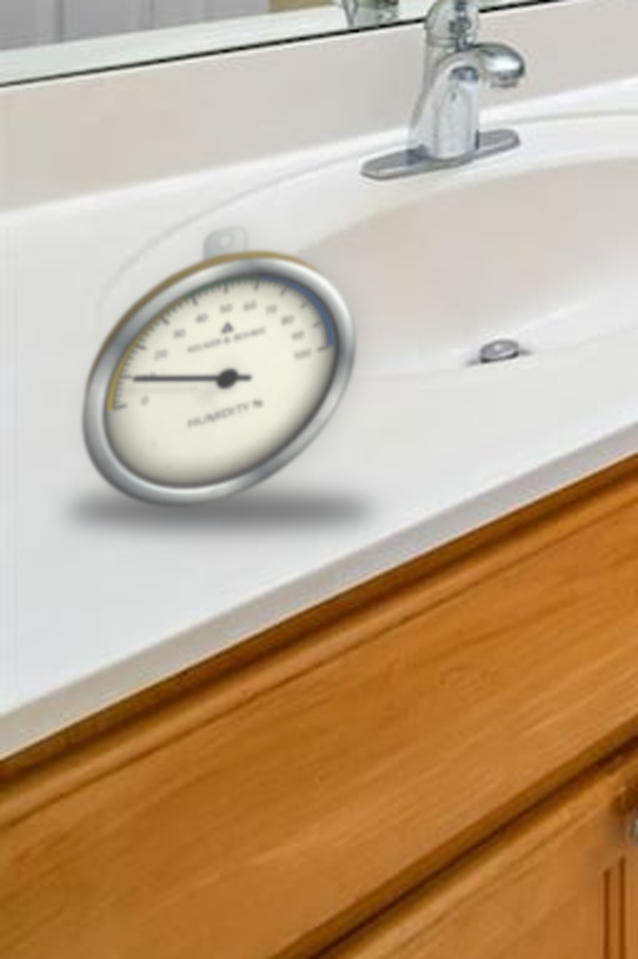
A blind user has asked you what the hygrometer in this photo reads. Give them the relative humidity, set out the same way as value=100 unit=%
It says value=10 unit=%
